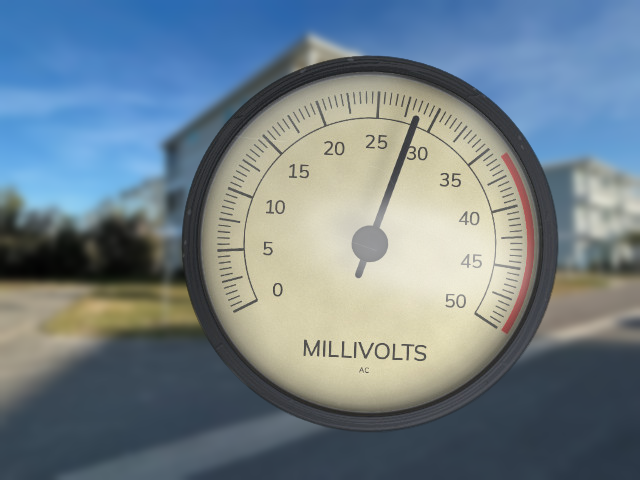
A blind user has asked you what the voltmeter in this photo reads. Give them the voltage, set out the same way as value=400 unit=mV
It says value=28.5 unit=mV
